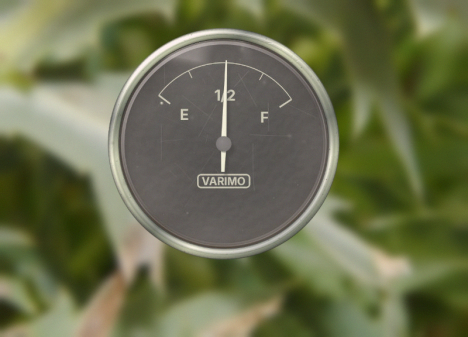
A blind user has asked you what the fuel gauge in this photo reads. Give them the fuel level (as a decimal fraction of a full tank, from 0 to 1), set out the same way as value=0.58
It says value=0.5
